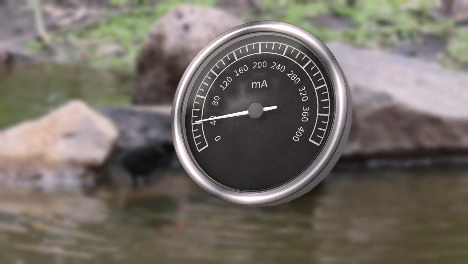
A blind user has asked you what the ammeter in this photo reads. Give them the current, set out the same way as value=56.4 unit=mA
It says value=40 unit=mA
